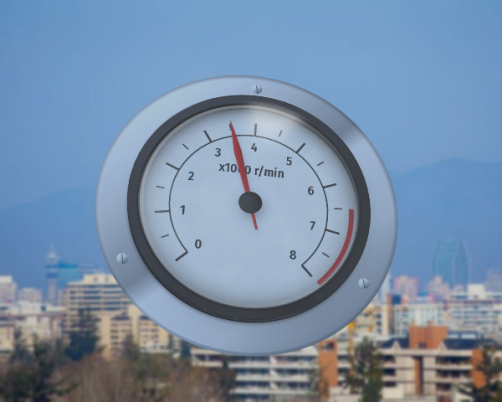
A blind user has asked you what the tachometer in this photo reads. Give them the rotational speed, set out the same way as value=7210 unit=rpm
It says value=3500 unit=rpm
